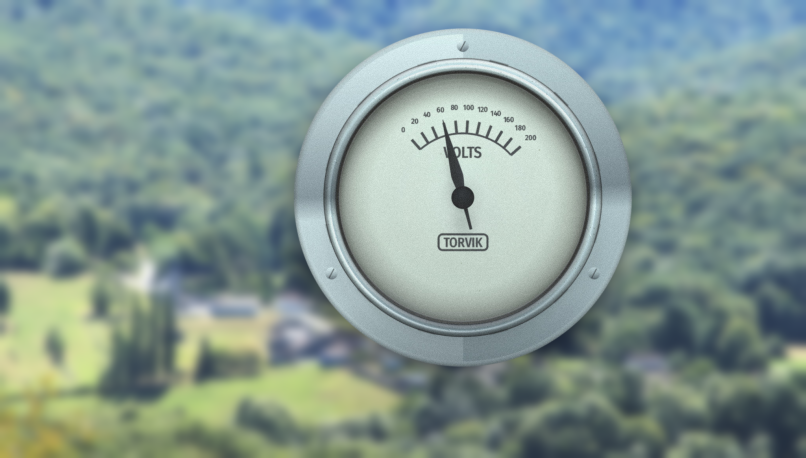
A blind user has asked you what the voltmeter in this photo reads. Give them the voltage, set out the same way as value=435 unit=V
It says value=60 unit=V
